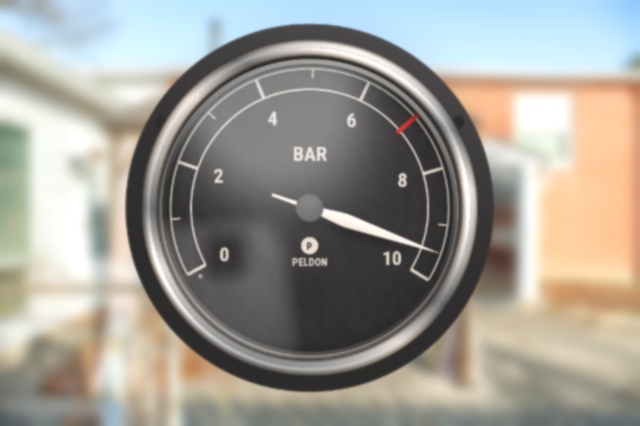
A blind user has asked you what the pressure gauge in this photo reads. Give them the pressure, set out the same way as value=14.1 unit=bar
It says value=9.5 unit=bar
